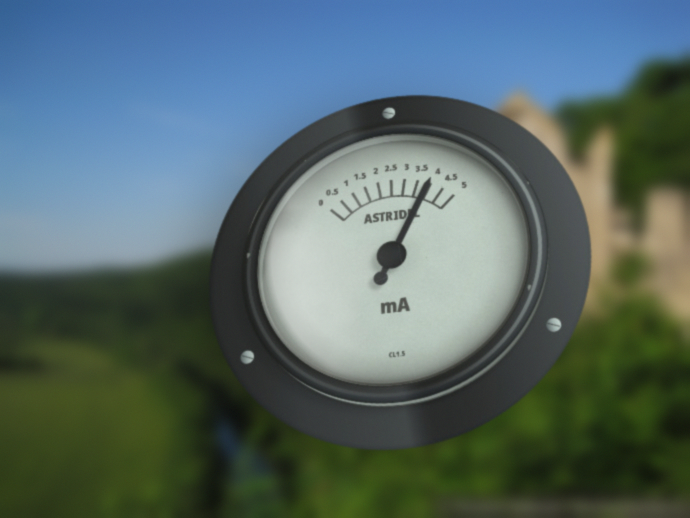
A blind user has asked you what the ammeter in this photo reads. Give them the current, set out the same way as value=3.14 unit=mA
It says value=4 unit=mA
